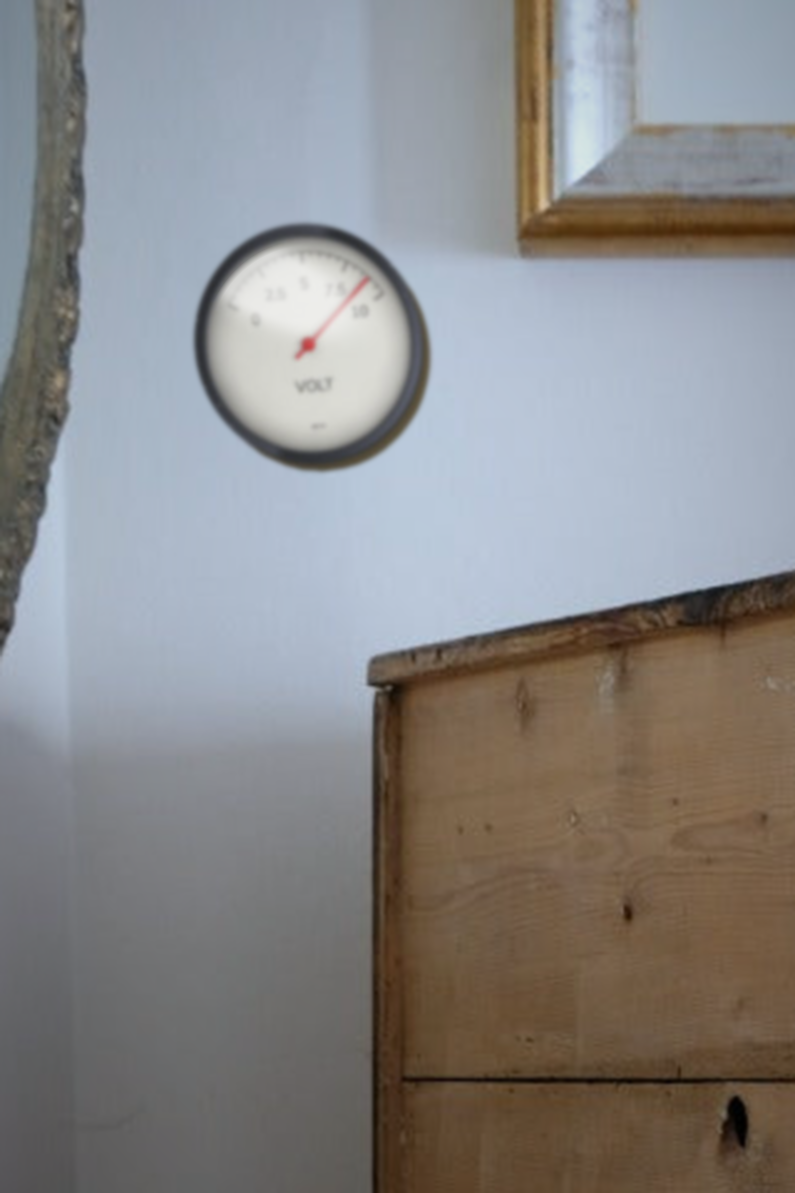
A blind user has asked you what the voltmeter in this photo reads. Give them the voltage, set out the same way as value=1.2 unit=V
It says value=9 unit=V
